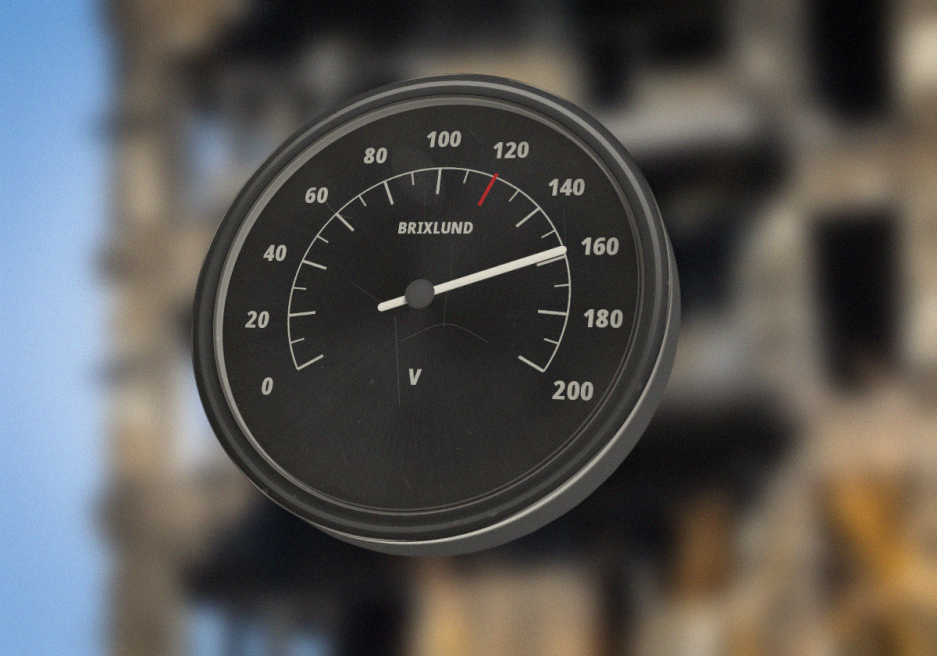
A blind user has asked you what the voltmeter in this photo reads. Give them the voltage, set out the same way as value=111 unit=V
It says value=160 unit=V
